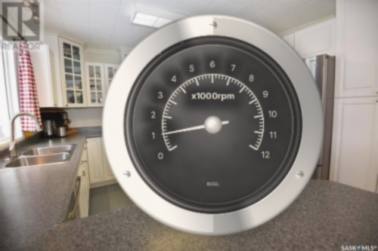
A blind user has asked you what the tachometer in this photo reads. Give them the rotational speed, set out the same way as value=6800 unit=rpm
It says value=1000 unit=rpm
